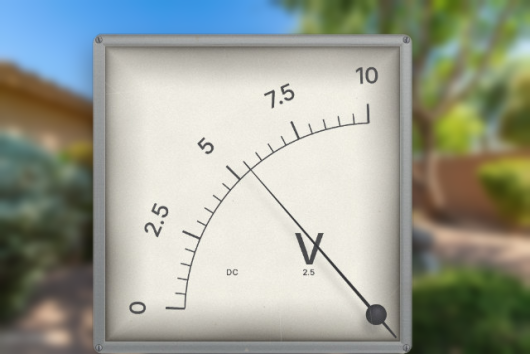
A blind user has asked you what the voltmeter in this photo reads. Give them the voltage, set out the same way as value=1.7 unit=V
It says value=5.5 unit=V
